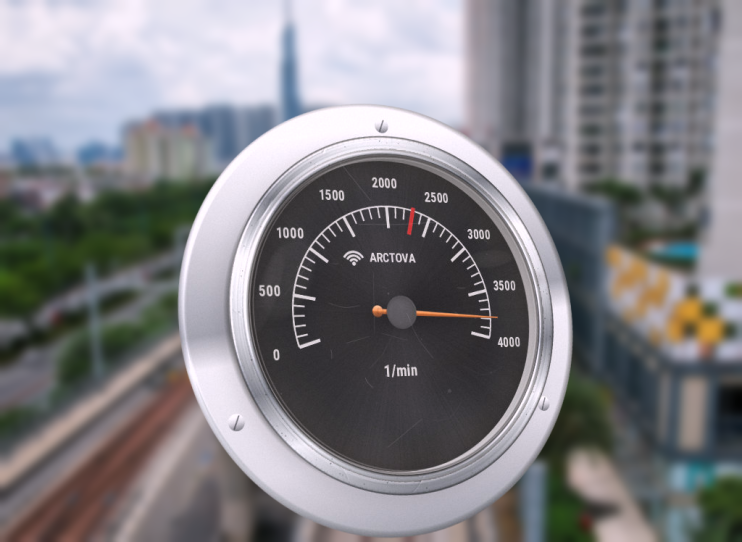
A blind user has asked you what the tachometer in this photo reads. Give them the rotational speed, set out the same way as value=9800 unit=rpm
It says value=3800 unit=rpm
